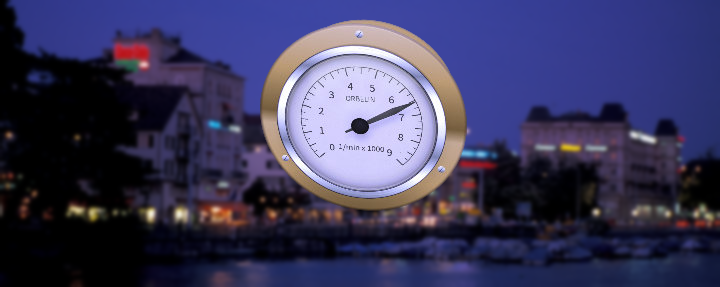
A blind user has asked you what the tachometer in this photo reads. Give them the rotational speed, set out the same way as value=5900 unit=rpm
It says value=6500 unit=rpm
